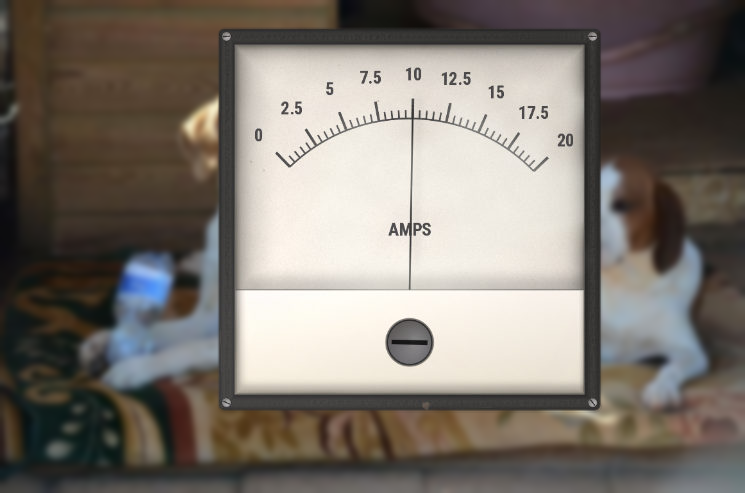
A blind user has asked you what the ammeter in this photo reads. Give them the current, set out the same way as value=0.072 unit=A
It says value=10 unit=A
